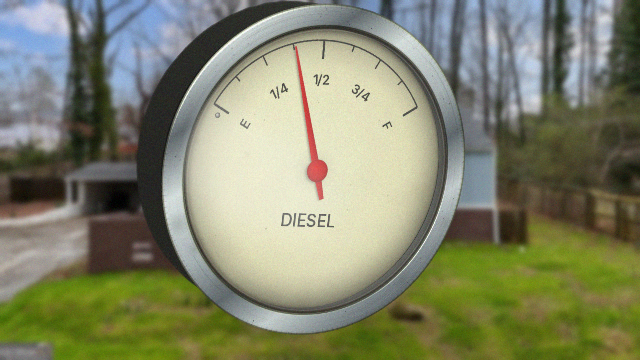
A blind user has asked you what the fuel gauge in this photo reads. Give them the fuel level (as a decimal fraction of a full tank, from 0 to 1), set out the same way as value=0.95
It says value=0.375
